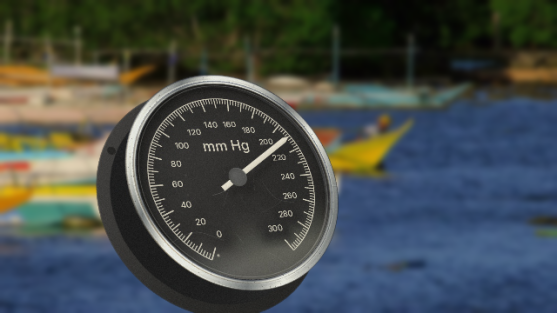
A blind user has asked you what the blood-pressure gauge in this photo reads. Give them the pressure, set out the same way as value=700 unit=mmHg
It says value=210 unit=mmHg
